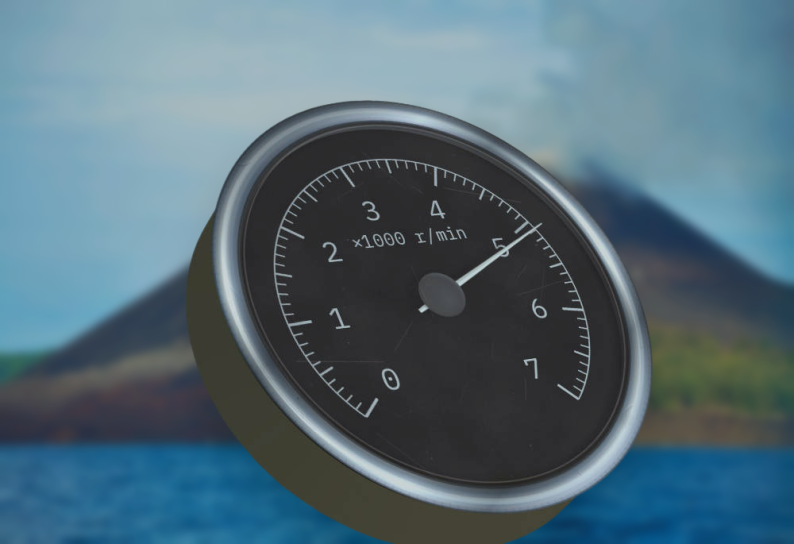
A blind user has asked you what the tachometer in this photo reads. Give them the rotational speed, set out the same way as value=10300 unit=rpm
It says value=5100 unit=rpm
